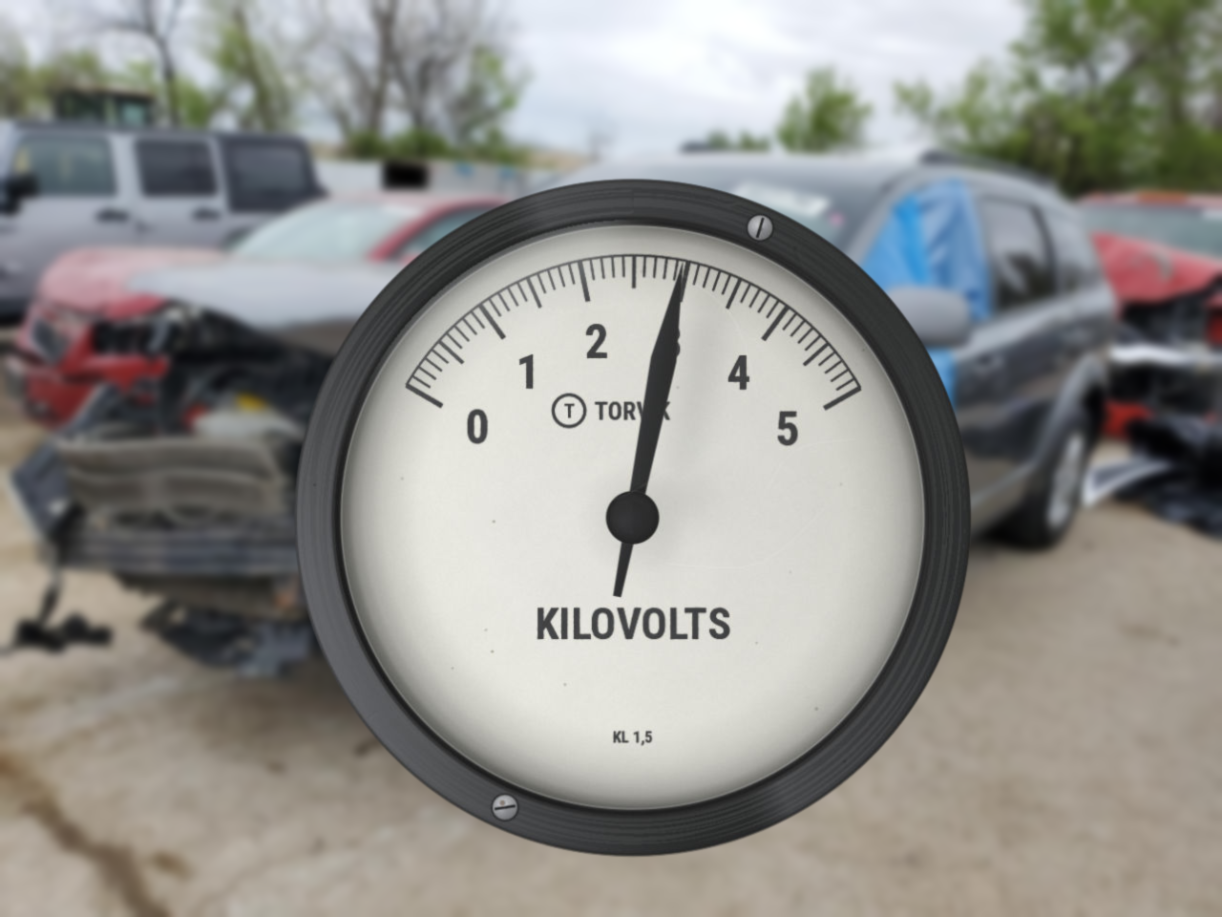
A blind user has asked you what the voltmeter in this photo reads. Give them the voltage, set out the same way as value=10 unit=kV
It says value=2.95 unit=kV
